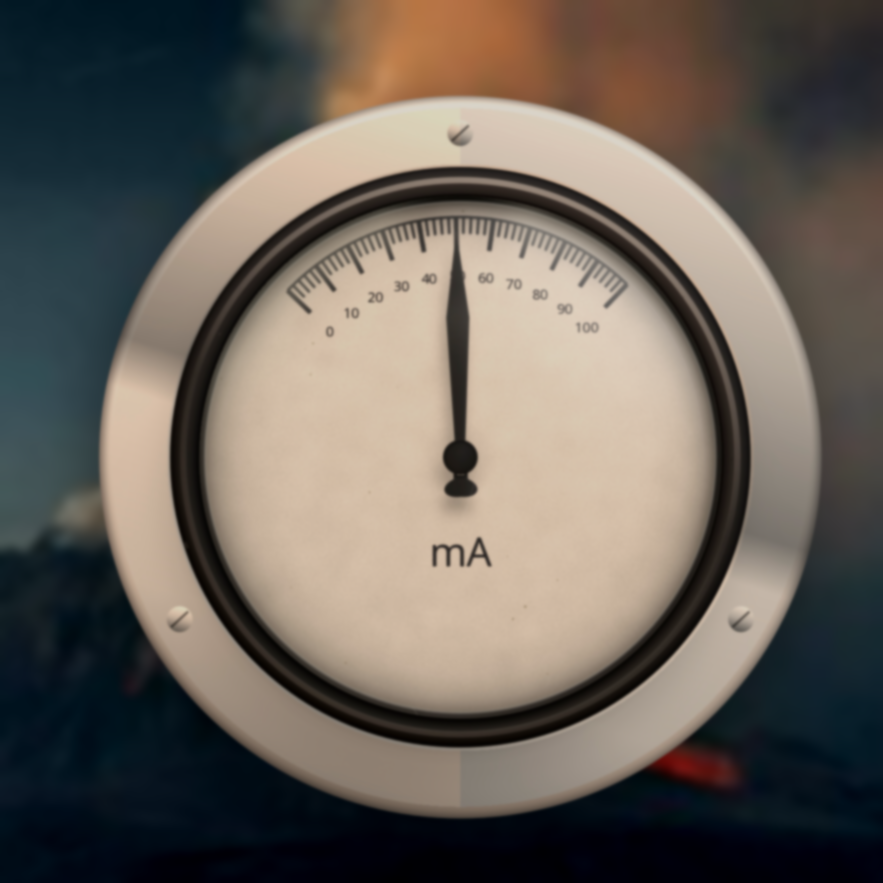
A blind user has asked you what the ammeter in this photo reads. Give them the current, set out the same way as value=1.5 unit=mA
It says value=50 unit=mA
